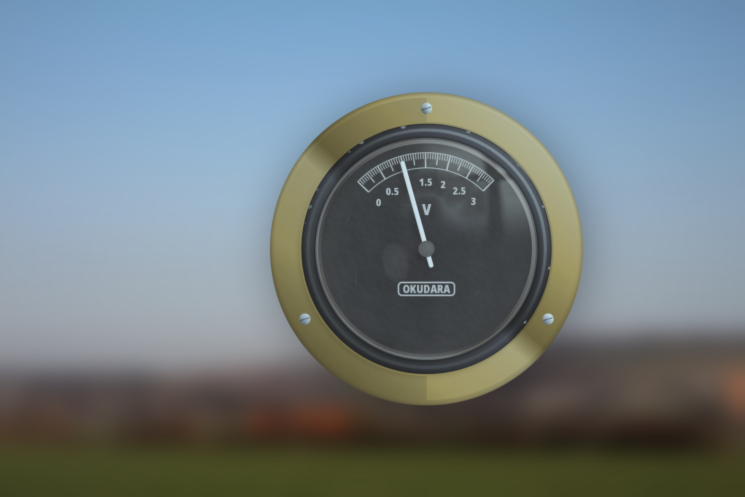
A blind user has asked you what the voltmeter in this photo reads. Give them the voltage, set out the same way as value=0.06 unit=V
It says value=1 unit=V
